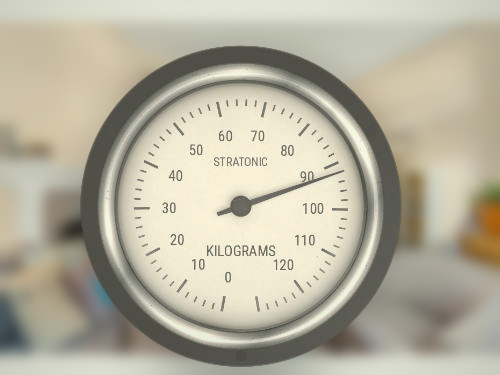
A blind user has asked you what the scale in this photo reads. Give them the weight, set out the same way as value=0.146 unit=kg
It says value=92 unit=kg
